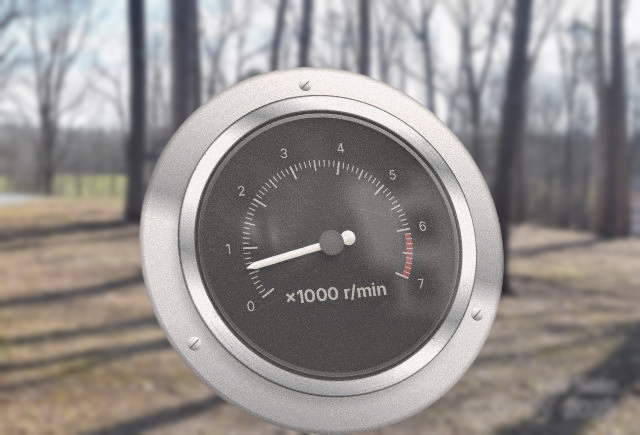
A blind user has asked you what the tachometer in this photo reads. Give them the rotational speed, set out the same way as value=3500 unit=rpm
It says value=600 unit=rpm
